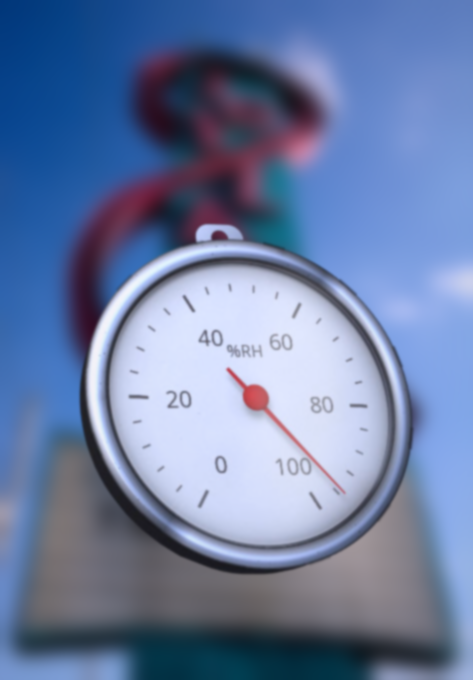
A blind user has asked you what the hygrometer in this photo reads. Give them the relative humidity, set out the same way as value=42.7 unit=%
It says value=96 unit=%
